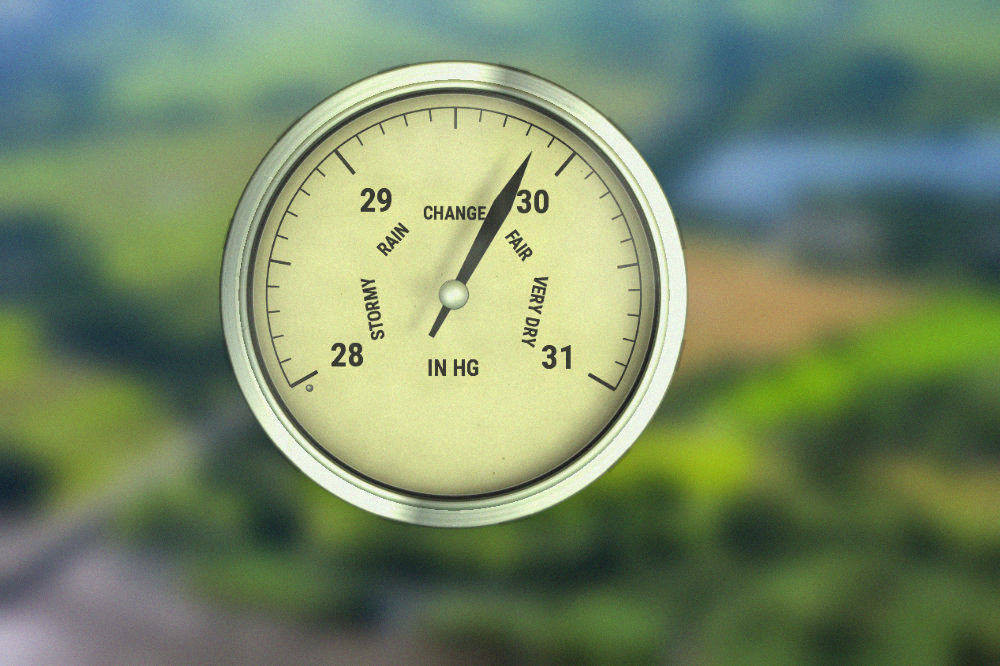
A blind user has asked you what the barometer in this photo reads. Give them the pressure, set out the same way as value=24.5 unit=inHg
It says value=29.85 unit=inHg
